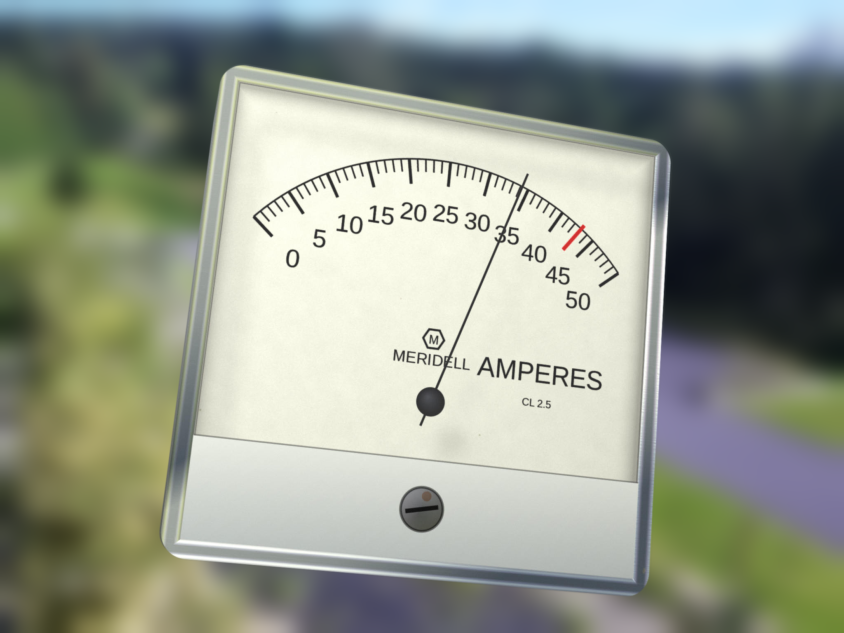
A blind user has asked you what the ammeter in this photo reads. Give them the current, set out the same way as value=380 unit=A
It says value=34 unit=A
